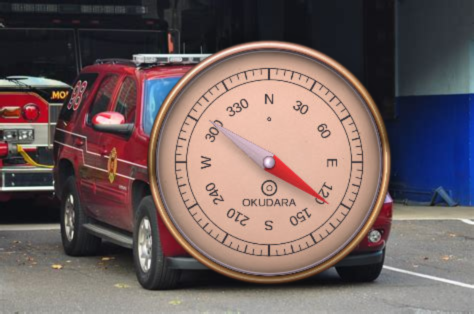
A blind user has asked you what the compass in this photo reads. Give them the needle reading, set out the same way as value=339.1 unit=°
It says value=125 unit=°
